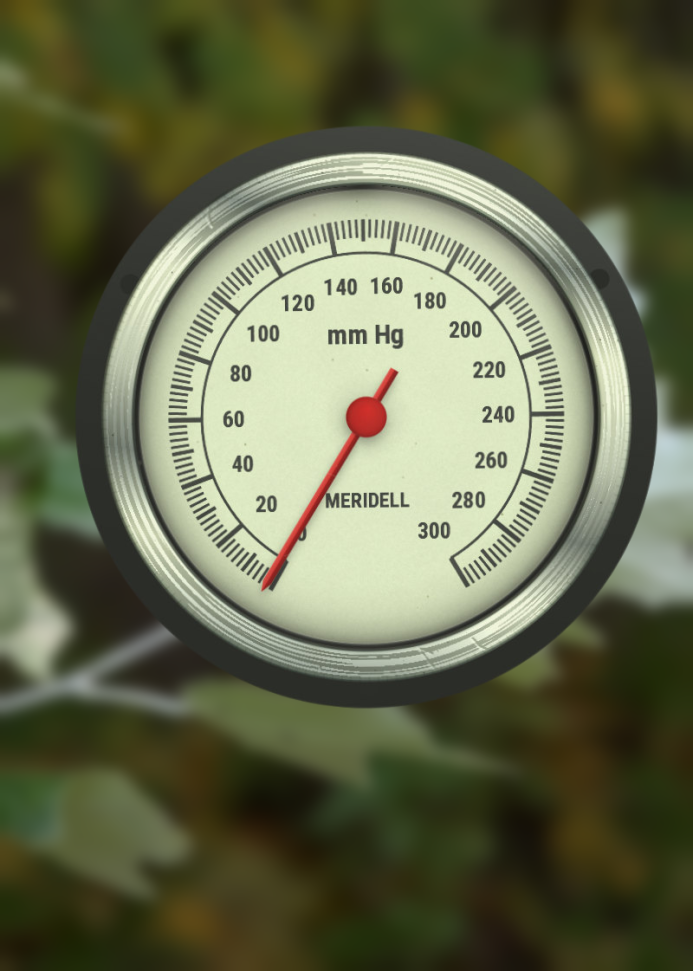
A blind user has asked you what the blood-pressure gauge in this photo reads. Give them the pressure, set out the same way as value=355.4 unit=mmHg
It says value=2 unit=mmHg
